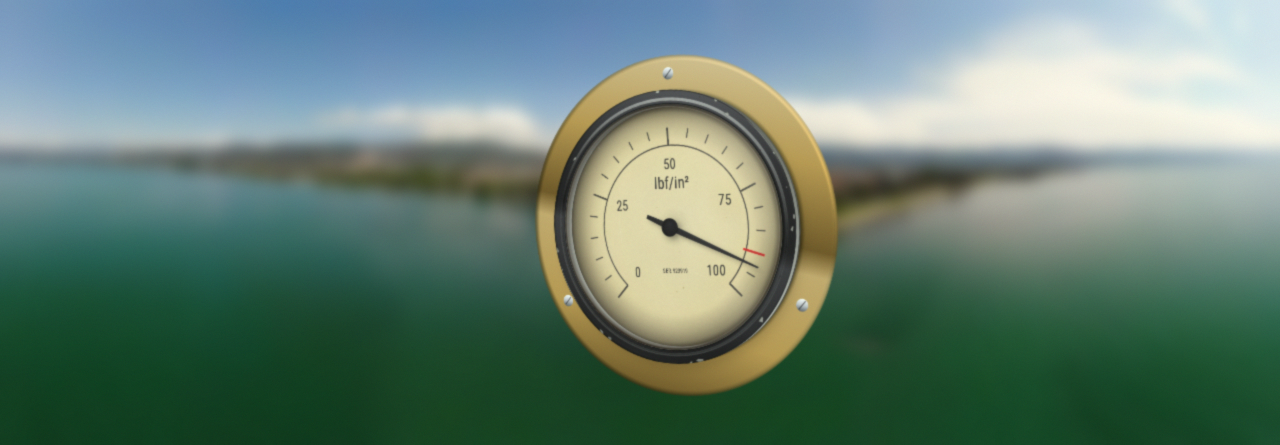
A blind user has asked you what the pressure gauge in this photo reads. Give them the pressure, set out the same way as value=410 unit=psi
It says value=92.5 unit=psi
